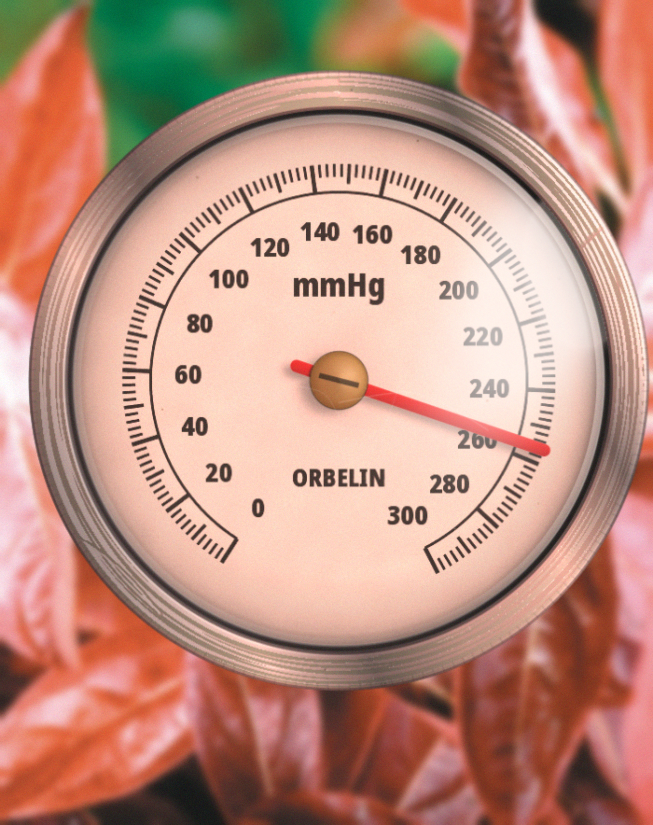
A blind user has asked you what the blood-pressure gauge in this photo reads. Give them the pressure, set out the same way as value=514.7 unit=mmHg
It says value=256 unit=mmHg
